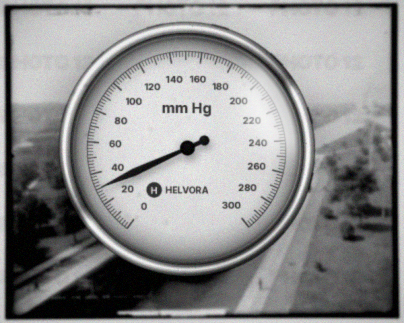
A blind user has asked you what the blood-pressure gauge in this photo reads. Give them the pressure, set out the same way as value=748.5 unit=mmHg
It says value=30 unit=mmHg
